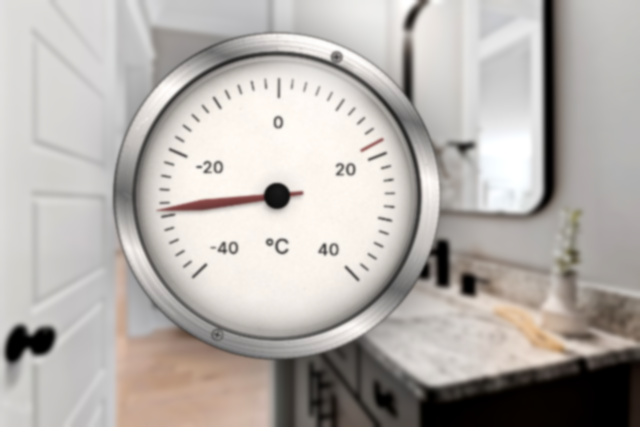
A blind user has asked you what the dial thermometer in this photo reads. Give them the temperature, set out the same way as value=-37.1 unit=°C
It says value=-29 unit=°C
